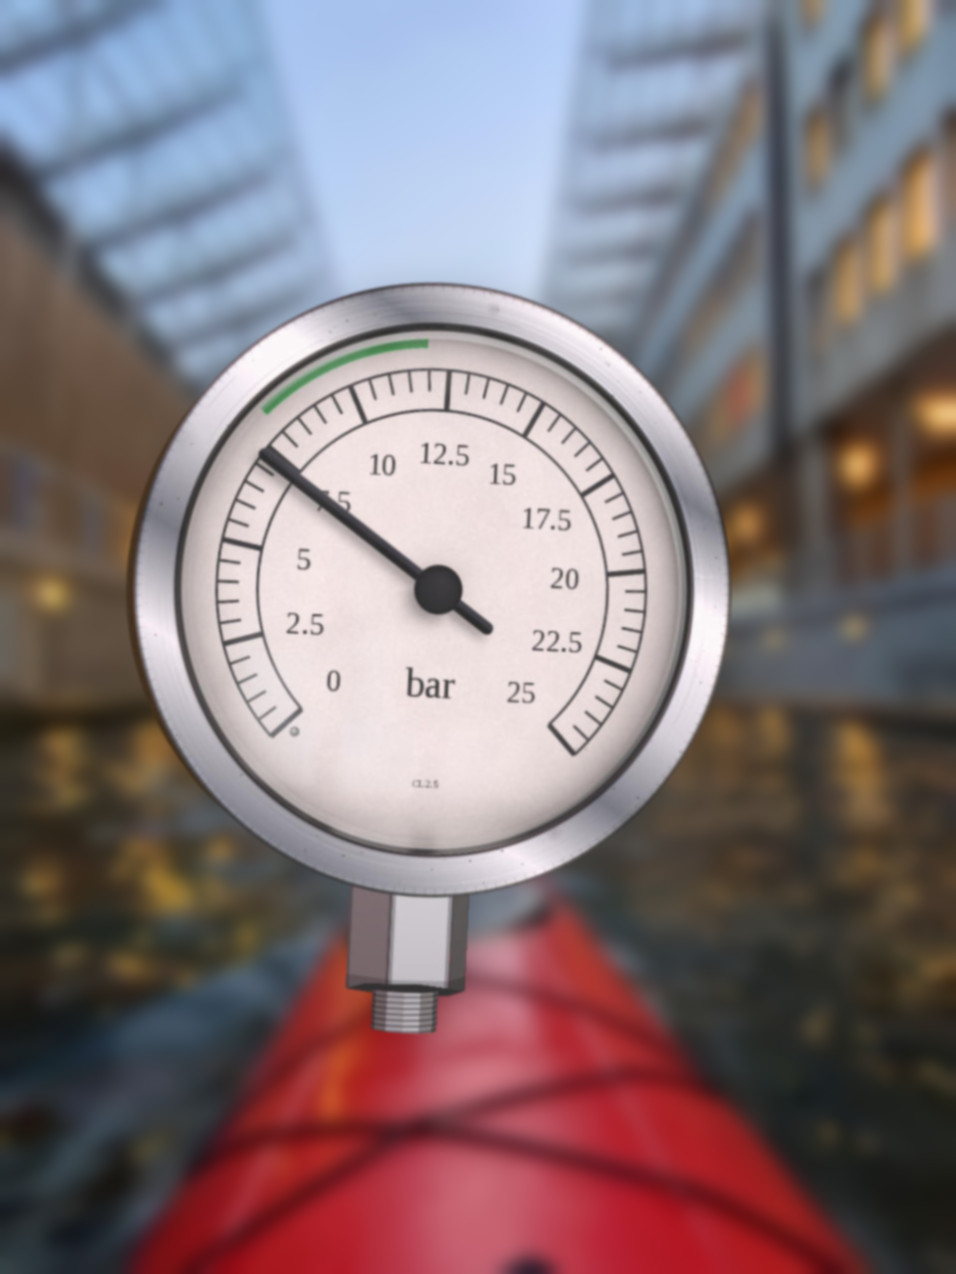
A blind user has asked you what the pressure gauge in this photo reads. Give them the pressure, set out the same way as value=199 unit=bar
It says value=7.25 unit=bar
